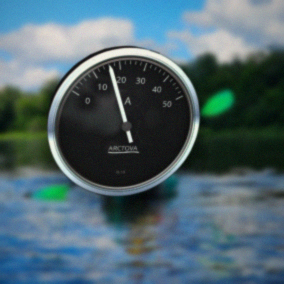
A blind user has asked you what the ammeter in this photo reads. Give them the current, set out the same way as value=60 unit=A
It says value=16 unit=A
